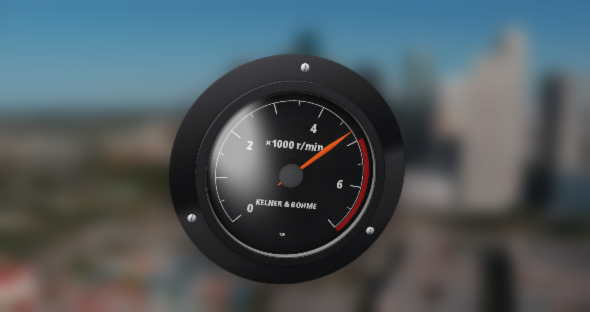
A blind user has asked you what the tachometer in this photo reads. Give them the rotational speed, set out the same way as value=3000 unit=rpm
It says value=4750 unit=rpm
